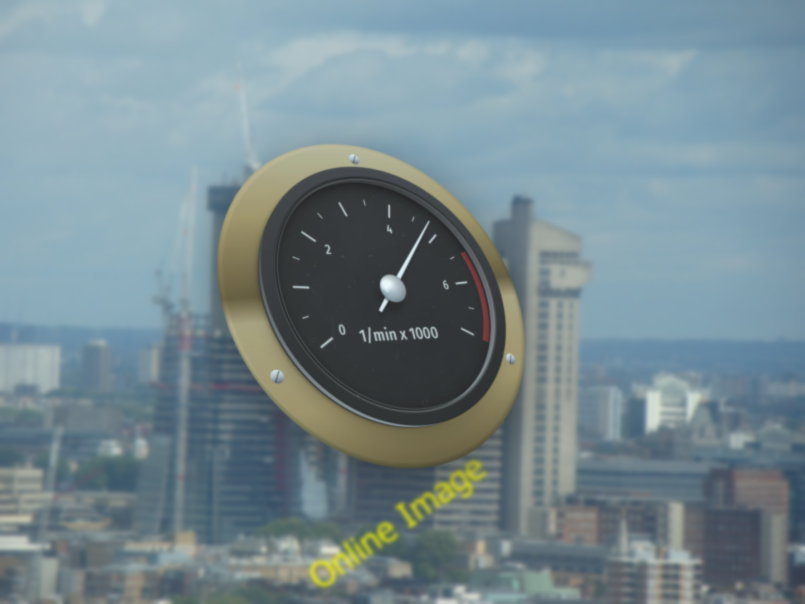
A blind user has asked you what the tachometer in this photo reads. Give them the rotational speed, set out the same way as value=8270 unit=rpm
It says value=4750 unit=rpm
